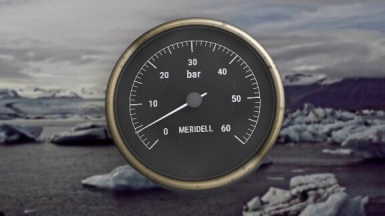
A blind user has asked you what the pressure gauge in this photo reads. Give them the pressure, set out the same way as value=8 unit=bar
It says value=4 unit=bar
